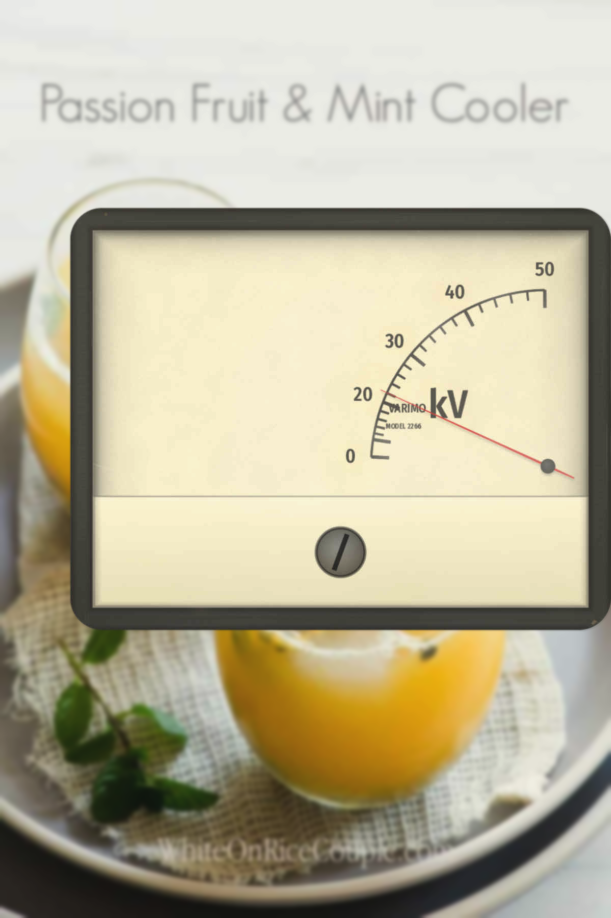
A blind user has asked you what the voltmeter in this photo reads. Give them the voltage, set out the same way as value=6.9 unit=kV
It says value=22 unit=kV
